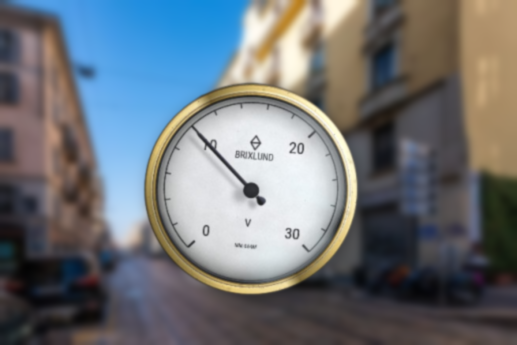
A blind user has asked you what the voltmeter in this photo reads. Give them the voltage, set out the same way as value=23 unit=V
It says value=10 unit=V
